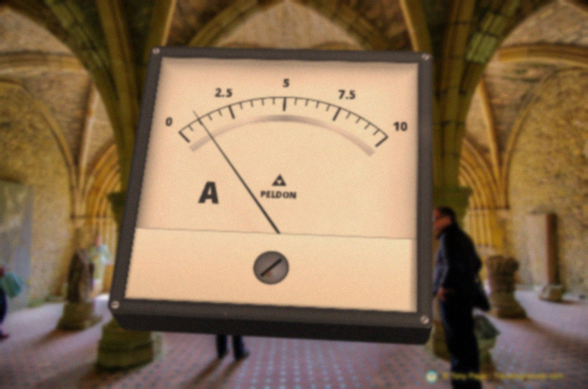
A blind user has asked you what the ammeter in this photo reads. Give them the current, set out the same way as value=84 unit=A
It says value=1 unit=A
